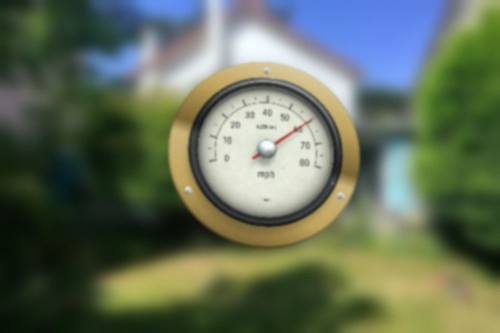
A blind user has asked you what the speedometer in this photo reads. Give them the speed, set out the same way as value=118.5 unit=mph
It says value=60 unit=mph
